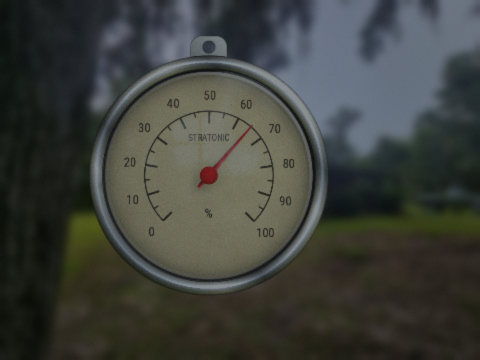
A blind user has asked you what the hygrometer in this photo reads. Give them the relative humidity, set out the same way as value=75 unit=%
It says value=65 unit=%
